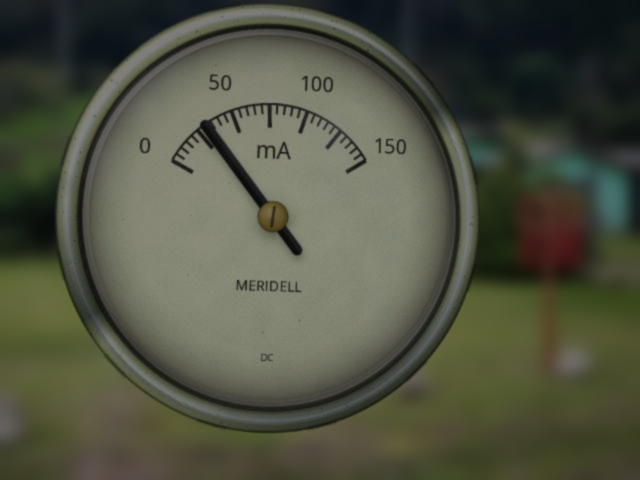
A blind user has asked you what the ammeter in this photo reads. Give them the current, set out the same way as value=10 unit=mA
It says value=30 unit=mA
